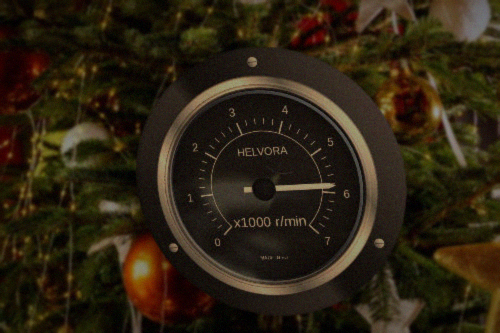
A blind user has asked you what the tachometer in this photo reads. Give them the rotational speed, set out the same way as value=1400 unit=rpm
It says value=5800 unit=rpm
